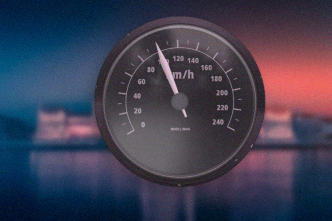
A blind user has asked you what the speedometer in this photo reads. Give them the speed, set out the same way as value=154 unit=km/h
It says value=100 unit=km/h
